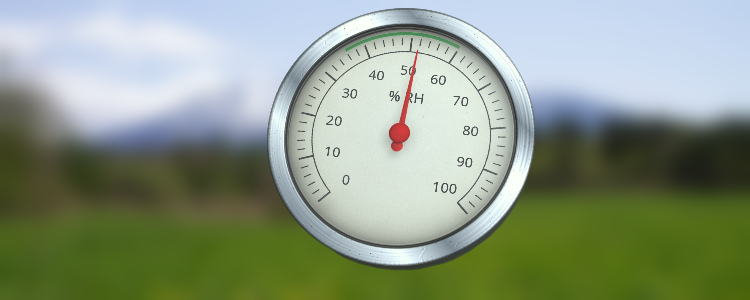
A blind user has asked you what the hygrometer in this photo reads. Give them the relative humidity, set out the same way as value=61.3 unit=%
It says value=52 unit=%
